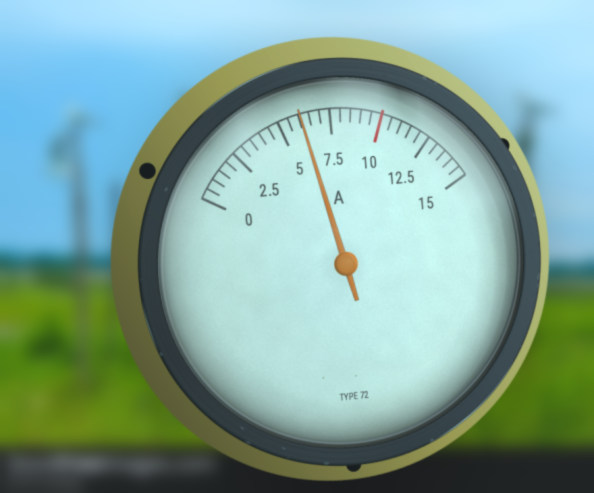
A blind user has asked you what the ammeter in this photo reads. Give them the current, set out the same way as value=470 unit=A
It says value=6 unit=A
